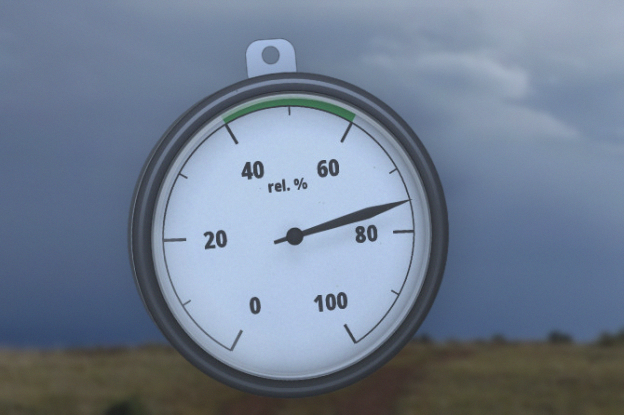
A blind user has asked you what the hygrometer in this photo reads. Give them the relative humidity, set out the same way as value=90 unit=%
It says value=75 unit=%
